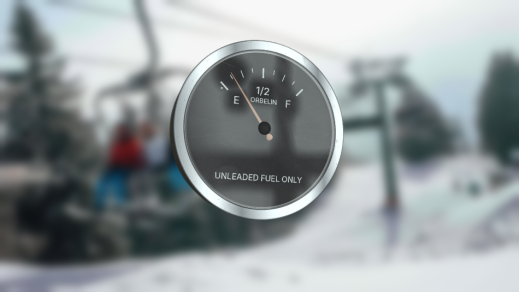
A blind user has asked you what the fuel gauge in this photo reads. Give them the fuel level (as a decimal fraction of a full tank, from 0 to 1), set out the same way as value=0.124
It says value=0.125
